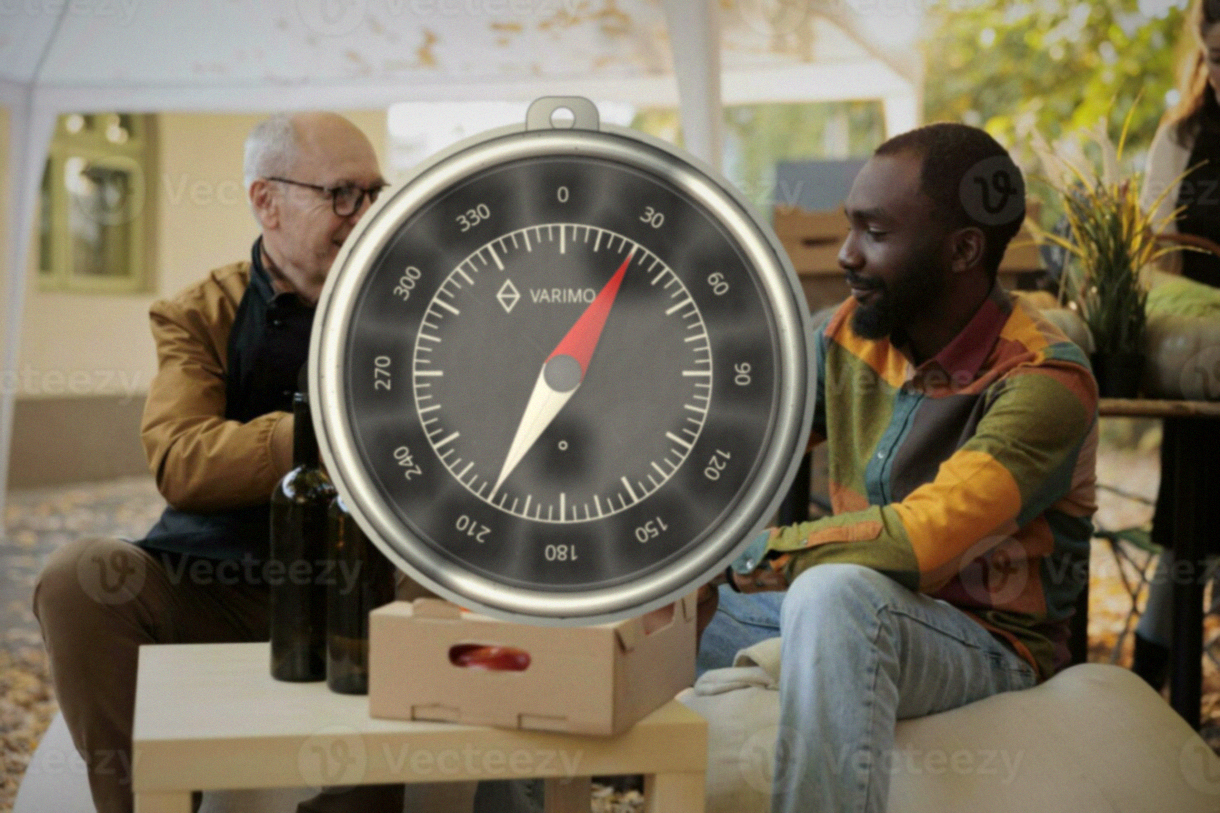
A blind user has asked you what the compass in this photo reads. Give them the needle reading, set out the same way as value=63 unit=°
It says value=30 unit=°
